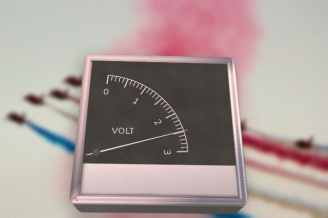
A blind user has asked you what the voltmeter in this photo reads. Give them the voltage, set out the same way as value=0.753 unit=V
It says value=2.5 unit=V
